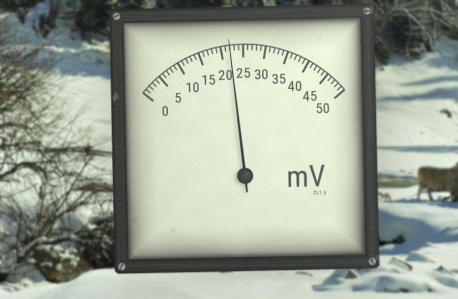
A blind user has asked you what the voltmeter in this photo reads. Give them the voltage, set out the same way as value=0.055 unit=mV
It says value=22 unit=mV
